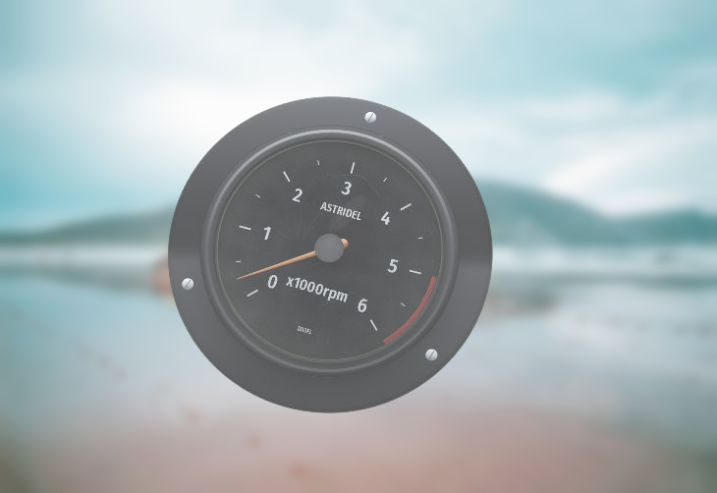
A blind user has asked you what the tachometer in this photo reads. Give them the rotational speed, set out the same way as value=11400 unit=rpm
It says value=250 unit=rpm
